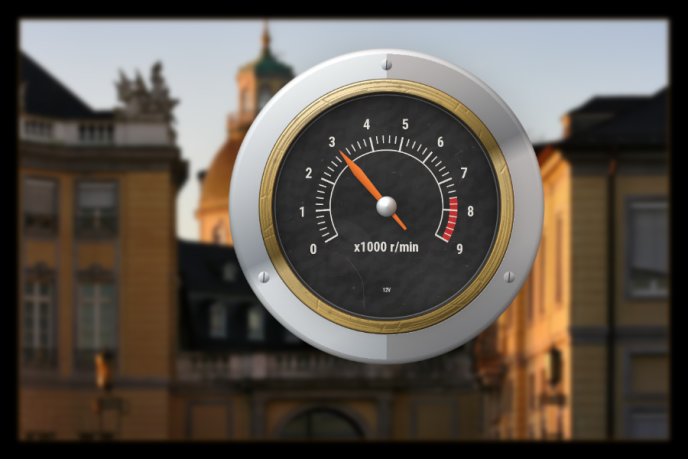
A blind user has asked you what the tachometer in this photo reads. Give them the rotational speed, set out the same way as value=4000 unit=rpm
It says value=3000 unit=rpm
